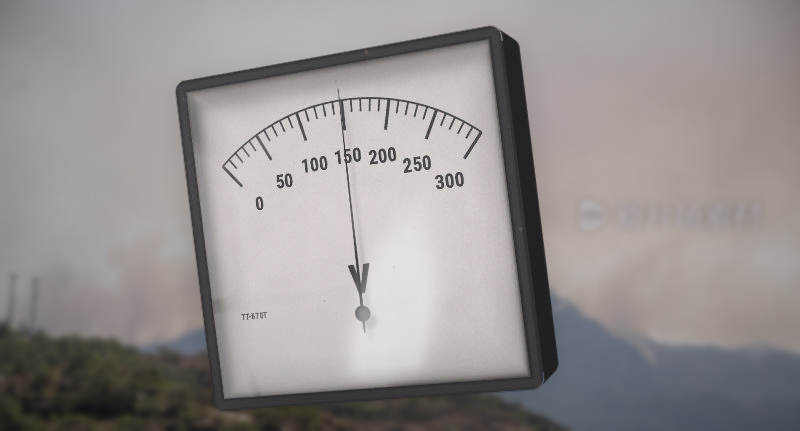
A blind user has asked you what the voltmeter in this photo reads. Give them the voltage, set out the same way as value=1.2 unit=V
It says value=150 unit=V
